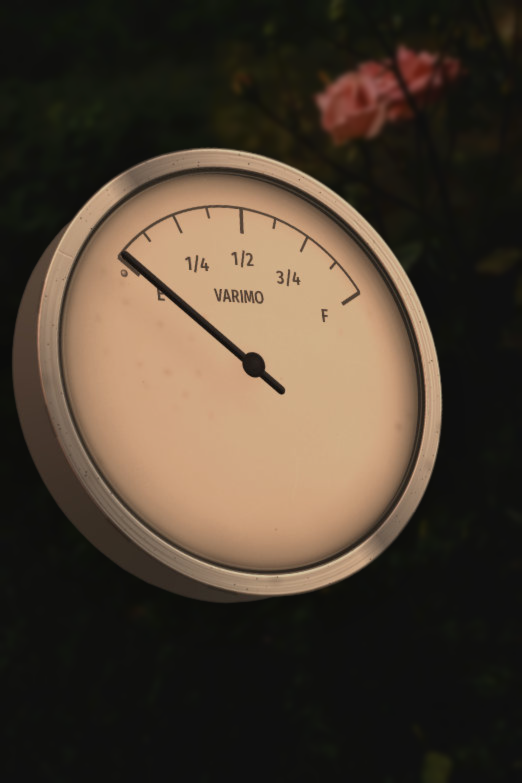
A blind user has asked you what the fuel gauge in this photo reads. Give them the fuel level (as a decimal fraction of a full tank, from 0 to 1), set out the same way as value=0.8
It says value=0
